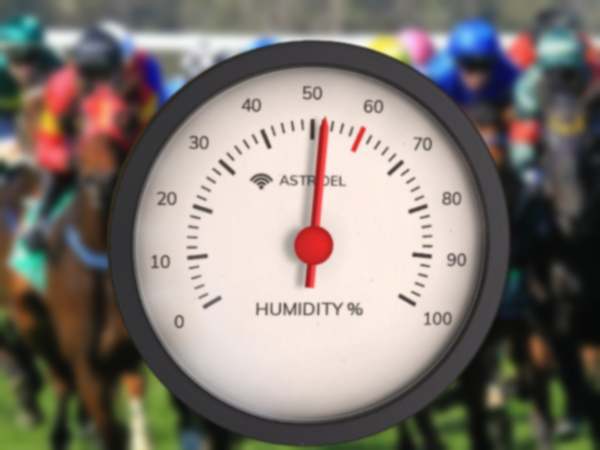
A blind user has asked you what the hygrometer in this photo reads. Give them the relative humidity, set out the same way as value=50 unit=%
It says value=52 unit=%
